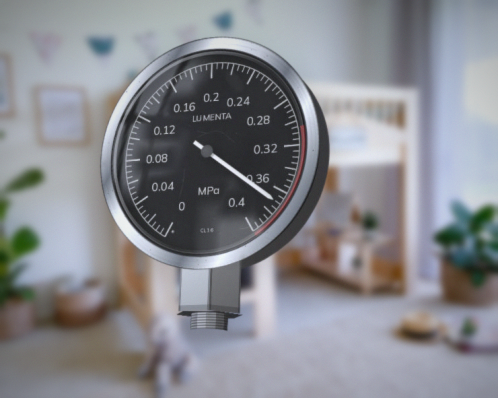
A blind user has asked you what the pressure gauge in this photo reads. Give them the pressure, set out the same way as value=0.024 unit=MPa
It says value=0.37 unit=MPa
